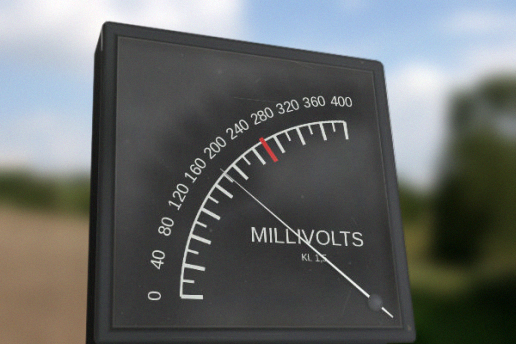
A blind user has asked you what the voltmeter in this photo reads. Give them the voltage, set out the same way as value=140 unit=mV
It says value=180 unit=mV
